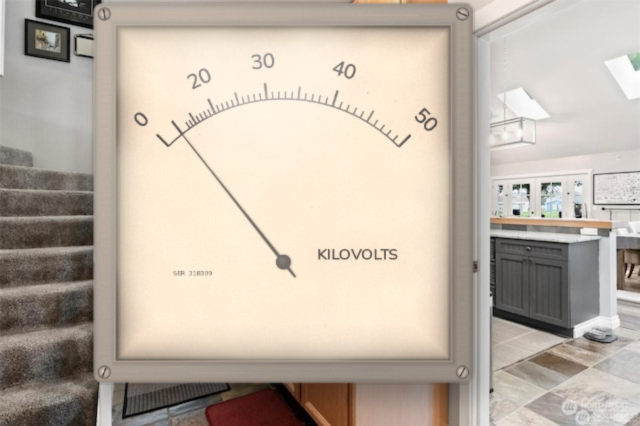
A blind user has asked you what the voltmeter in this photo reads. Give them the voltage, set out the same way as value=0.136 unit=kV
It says value=10 unit=kV
